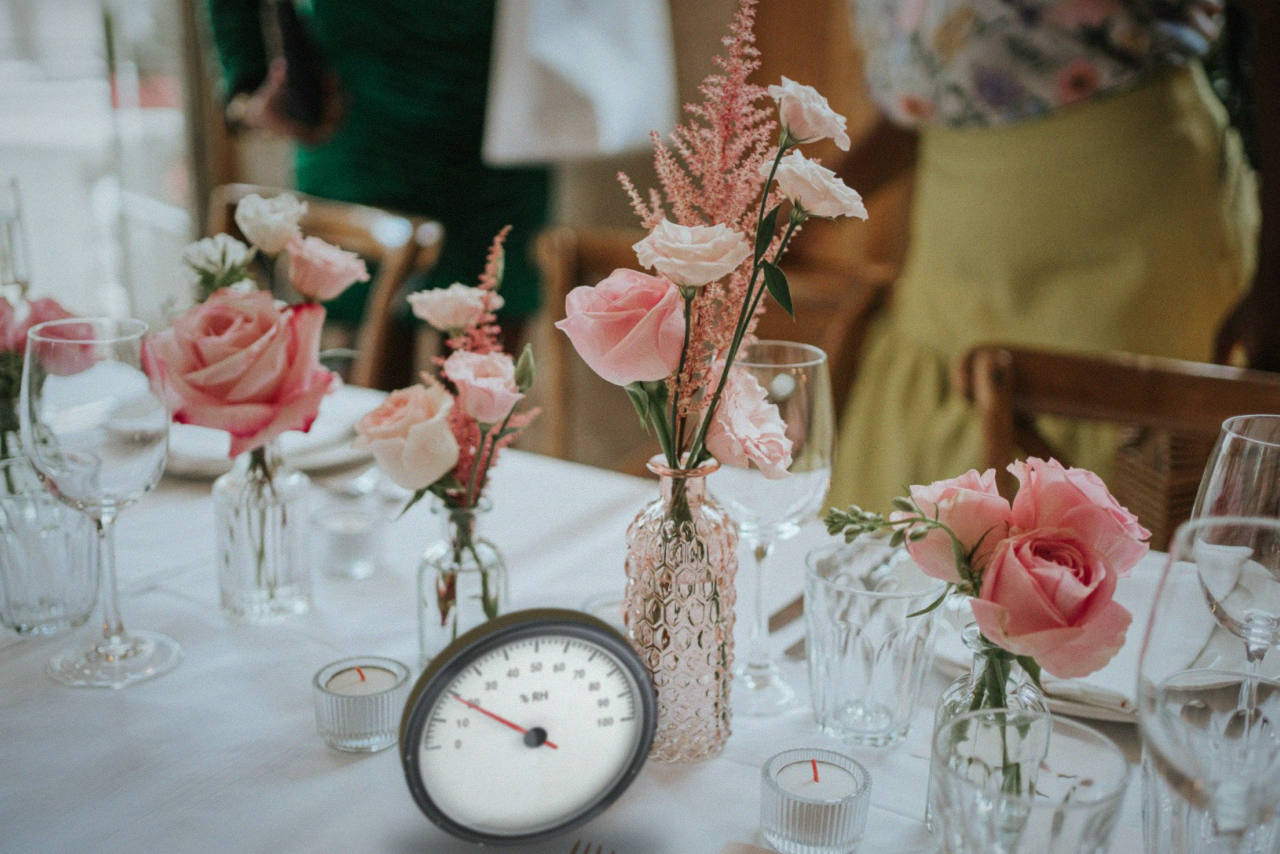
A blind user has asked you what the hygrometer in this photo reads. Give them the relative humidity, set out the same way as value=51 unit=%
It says value=20 unit=%
